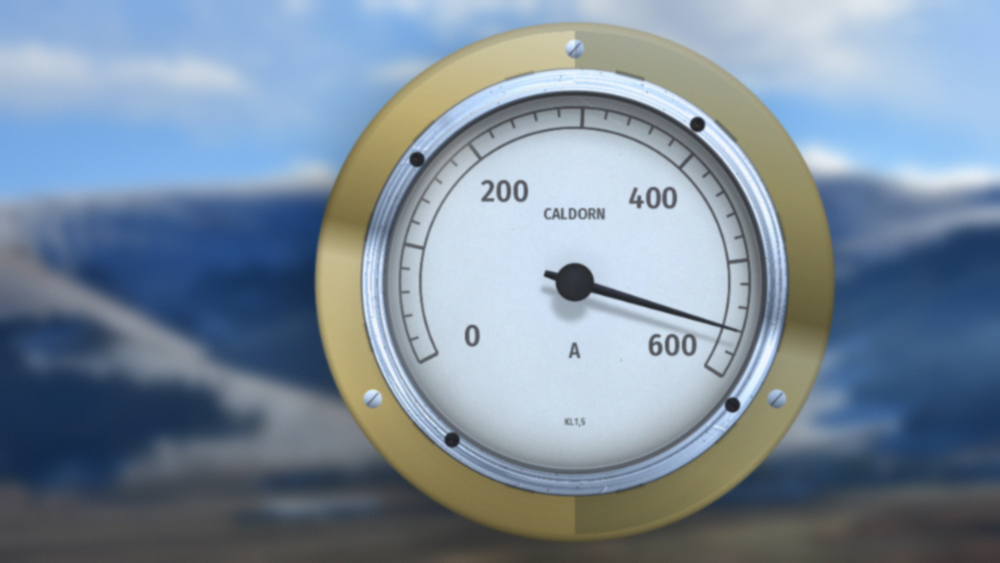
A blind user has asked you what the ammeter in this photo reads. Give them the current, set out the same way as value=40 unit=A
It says value=560 unit=A
